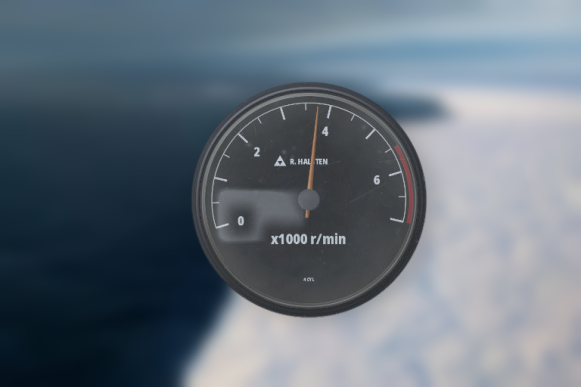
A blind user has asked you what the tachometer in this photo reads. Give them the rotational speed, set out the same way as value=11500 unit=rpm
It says value=3750 unit=rpm
